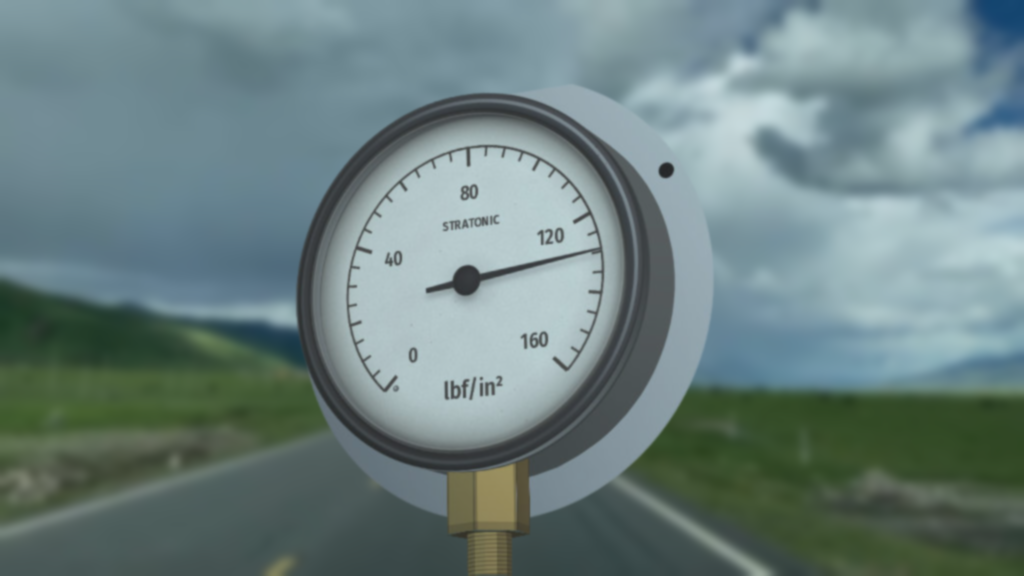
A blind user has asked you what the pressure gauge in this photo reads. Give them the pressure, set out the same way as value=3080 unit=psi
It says value=130 unit=psi
